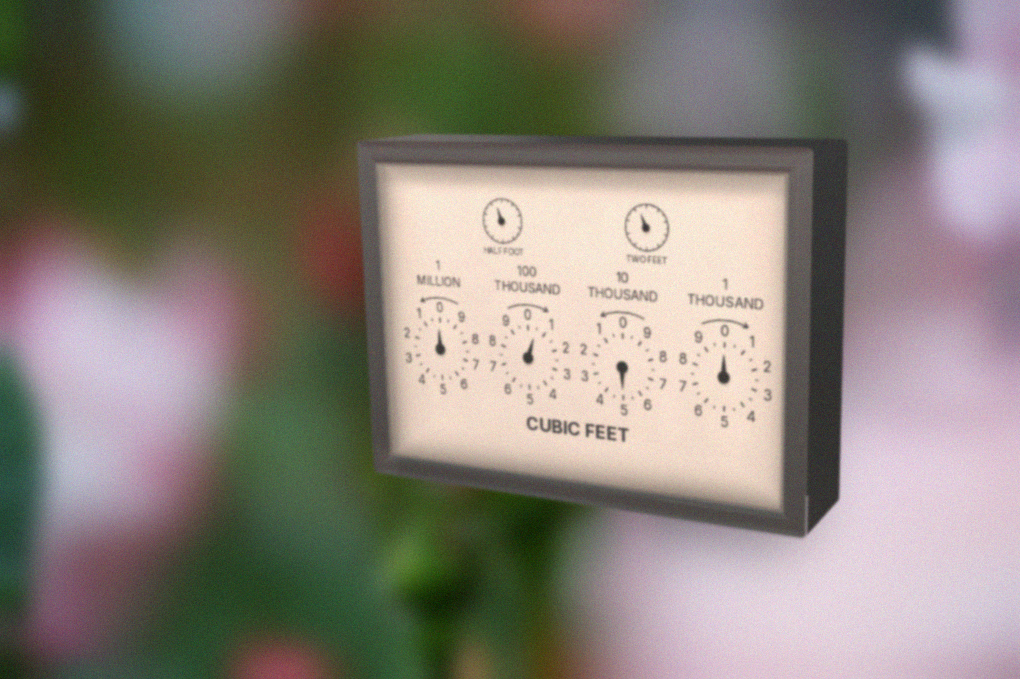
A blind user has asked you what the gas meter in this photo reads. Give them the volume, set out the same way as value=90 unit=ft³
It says value=5000 unit=ft³
